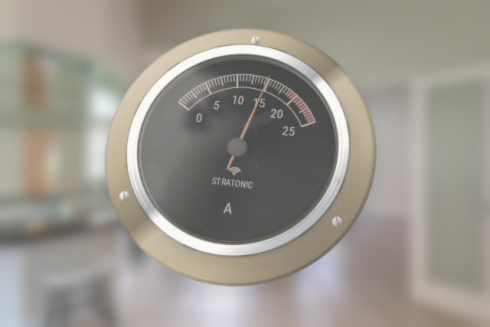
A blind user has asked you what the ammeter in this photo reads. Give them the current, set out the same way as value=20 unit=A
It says value=15 unit=A
